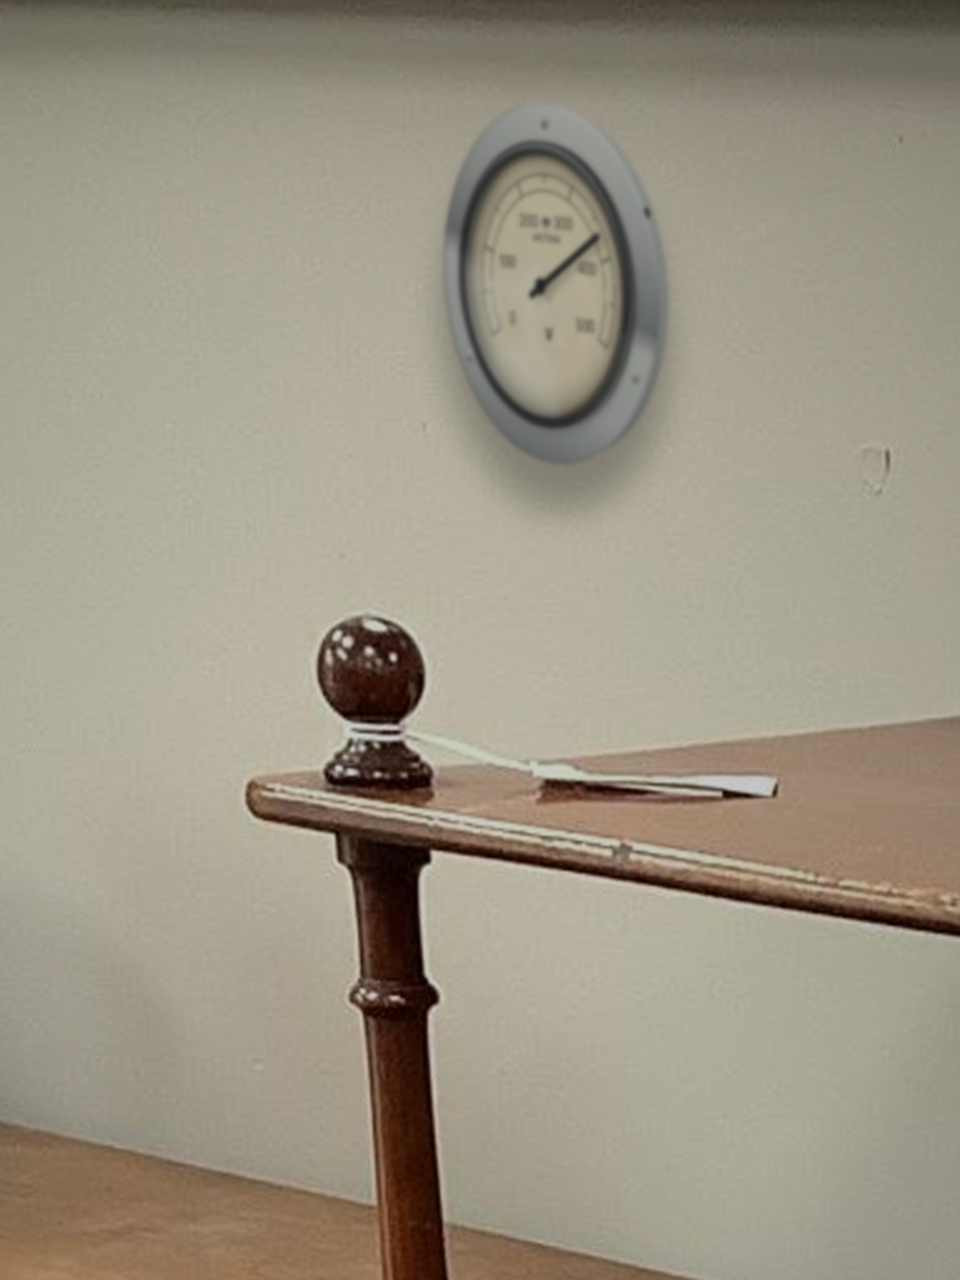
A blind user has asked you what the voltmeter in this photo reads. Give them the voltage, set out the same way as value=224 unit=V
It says value=375 unit=V
